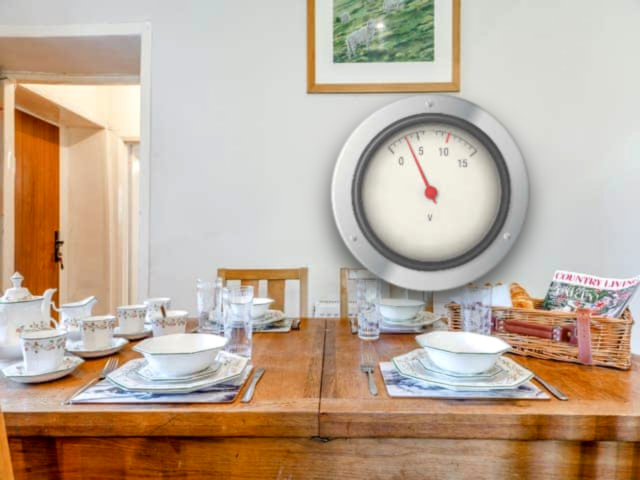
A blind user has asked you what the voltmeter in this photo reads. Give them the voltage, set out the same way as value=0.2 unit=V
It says value=3 unit=V
